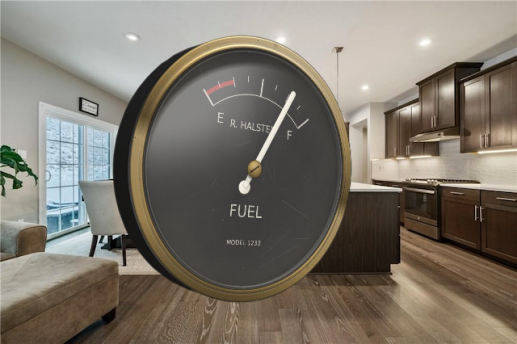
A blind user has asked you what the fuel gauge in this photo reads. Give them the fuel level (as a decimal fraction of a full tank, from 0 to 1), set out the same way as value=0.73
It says value=0.75
